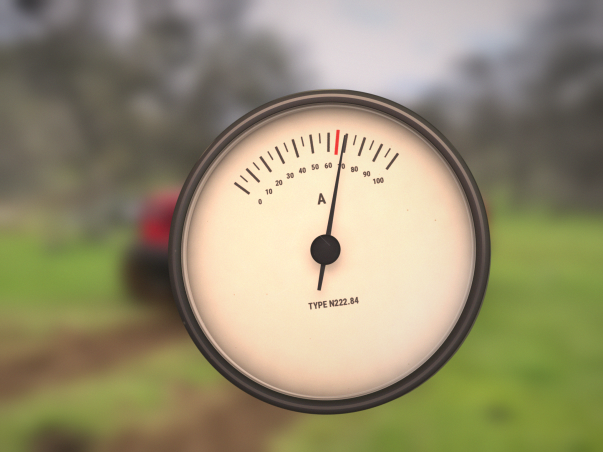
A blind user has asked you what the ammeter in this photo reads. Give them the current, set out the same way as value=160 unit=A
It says value=70 unit=A
